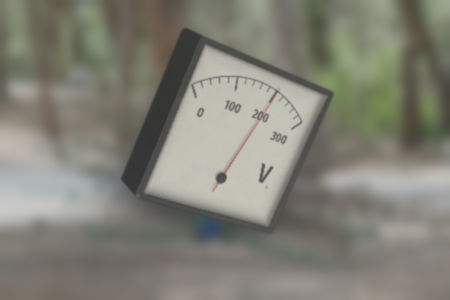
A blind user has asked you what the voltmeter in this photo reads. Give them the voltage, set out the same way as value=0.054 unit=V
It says value=200 unit=V
